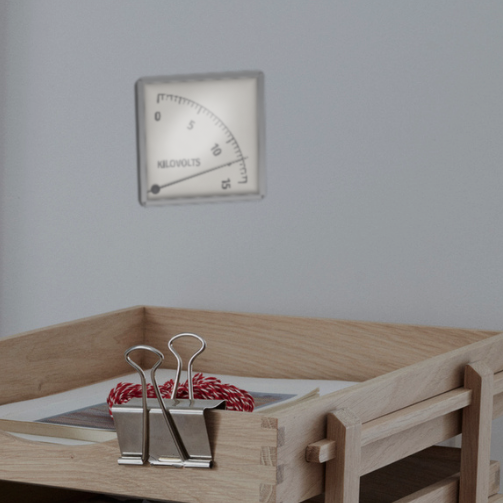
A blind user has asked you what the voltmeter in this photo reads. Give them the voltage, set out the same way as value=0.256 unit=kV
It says value=12.5 unit=kV
